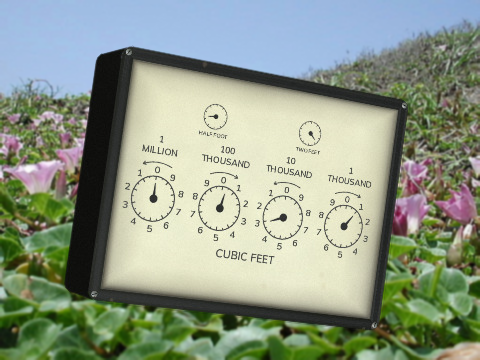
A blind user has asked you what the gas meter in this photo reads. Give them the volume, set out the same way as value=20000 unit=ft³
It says value=3100 unit=ft³
